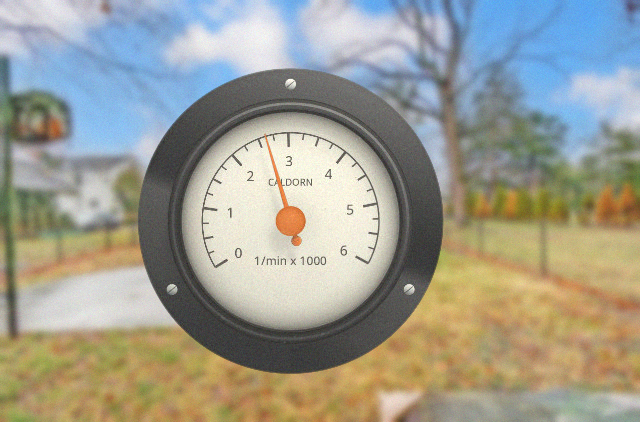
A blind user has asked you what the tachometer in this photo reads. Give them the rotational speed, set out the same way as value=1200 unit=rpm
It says value=2625 unit=rpm
